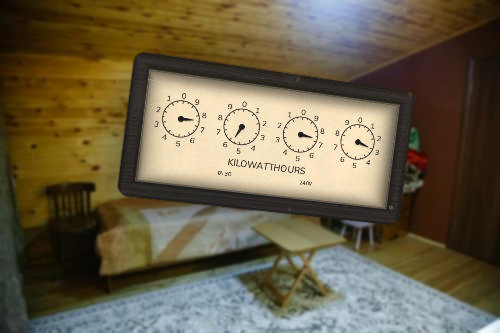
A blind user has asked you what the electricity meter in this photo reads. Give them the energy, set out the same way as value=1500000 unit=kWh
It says value=7573 unit=kWh
